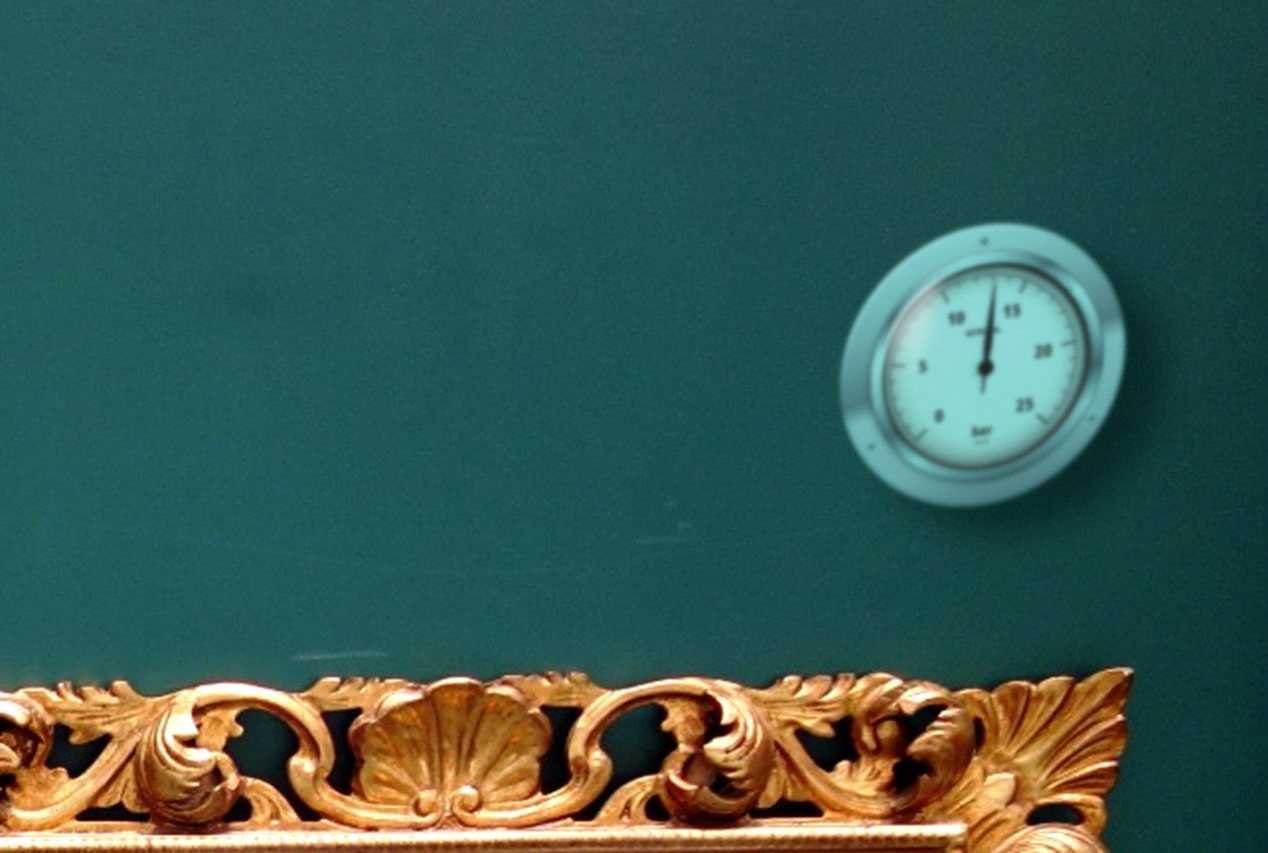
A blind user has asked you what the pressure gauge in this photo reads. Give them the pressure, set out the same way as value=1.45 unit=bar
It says value=13 unit=bar
